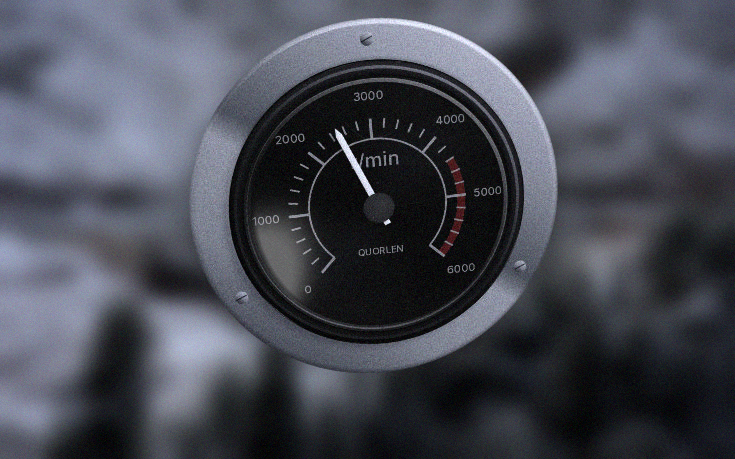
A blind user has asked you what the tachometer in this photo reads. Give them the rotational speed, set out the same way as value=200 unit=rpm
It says value=2500 unit=rpm
